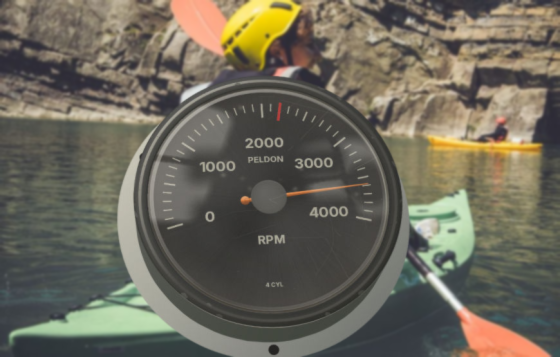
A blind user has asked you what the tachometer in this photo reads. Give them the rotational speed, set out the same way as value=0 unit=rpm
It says value=3600 unit=rpm
